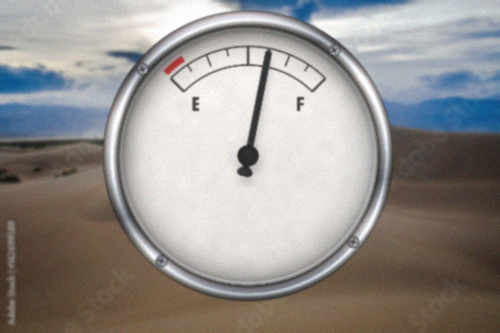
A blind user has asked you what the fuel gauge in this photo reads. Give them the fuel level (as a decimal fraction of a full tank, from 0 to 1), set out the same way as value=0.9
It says value=0.625
